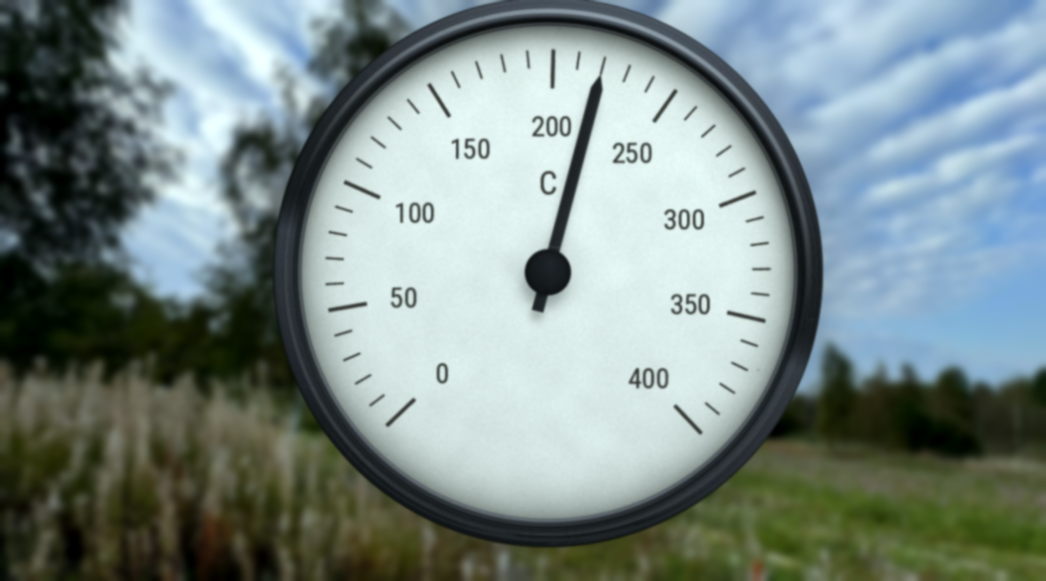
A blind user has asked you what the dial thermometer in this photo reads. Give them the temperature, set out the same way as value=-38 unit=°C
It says value=220 unit=°C
